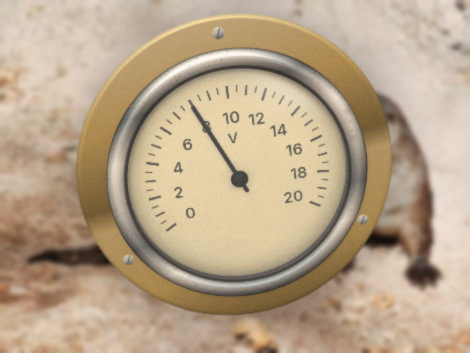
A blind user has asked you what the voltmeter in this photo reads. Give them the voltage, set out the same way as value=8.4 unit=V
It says value=8 unit=V
